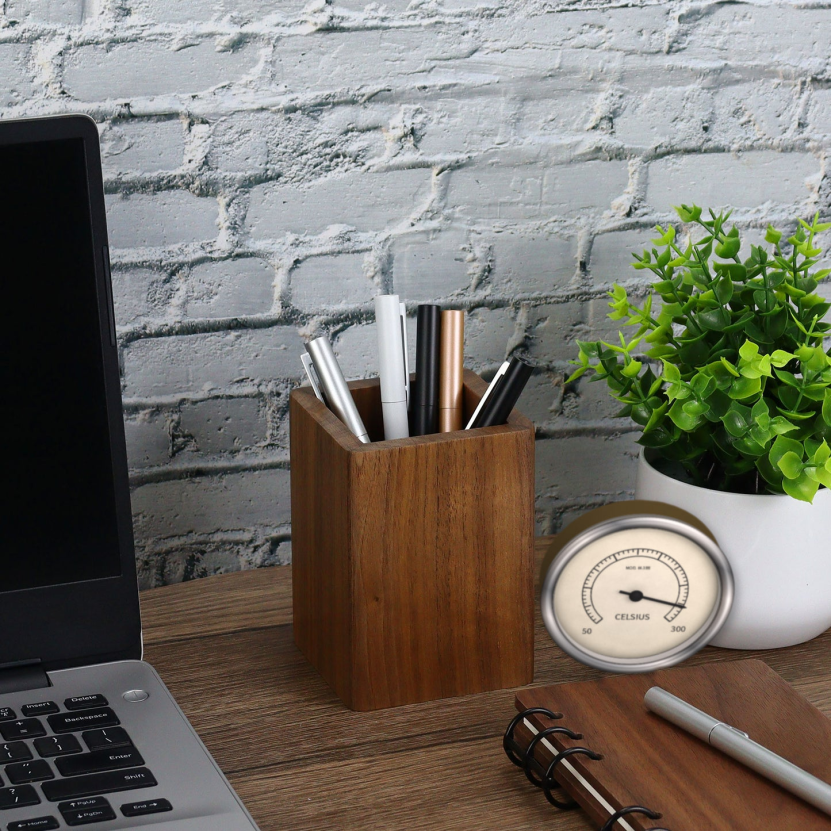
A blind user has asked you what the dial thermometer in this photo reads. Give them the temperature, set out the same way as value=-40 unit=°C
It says value=275 unit=°C
